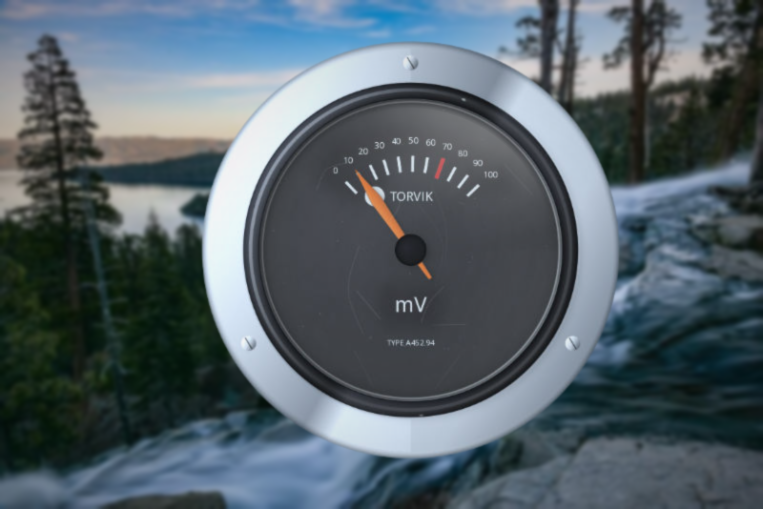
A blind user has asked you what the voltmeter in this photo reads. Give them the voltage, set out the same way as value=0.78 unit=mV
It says value=10 unit=mV
